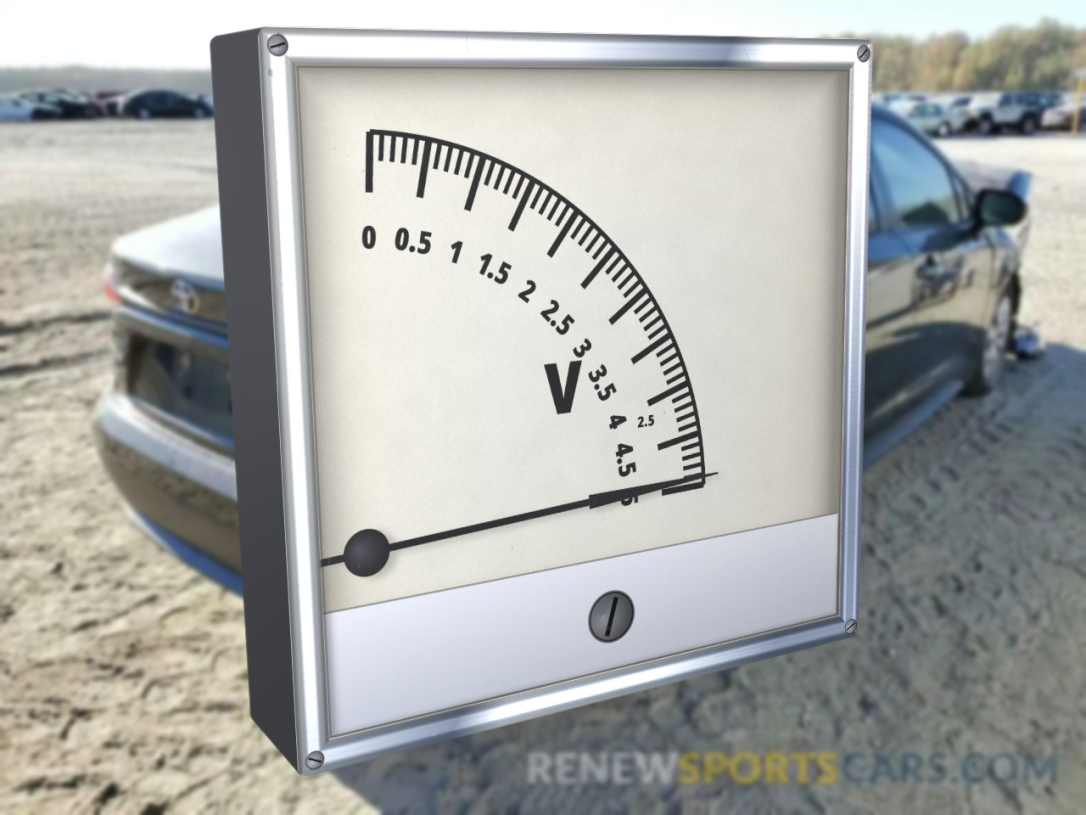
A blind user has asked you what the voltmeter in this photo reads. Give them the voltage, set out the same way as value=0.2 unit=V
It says value=4.9 unit=V
